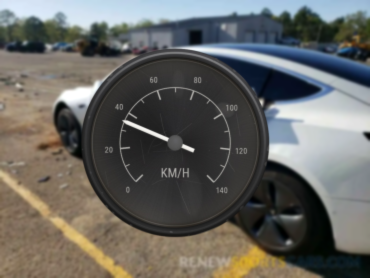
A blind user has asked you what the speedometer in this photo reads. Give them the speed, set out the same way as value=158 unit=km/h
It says value=35 unit=km/h
